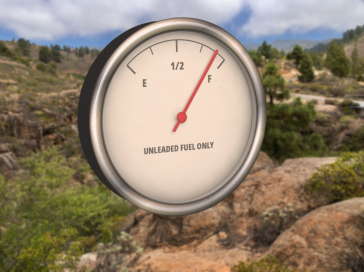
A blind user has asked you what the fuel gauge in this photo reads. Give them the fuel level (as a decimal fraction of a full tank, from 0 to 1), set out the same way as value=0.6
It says value=0.875
